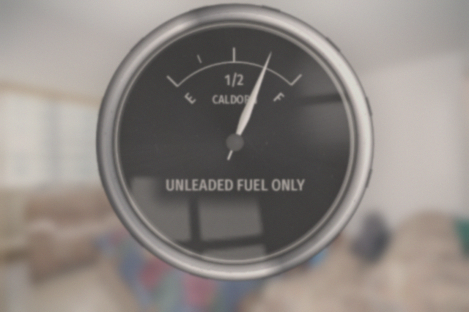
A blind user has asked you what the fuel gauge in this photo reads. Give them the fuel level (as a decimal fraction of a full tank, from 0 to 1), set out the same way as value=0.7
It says value=0.75
